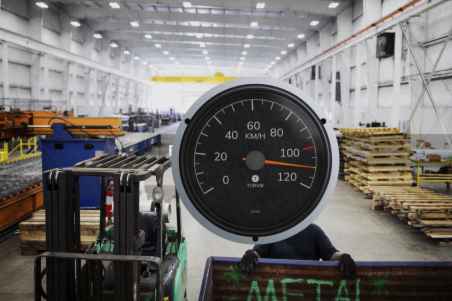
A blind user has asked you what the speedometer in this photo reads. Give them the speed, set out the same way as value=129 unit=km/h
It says value=110 unit=km/h
